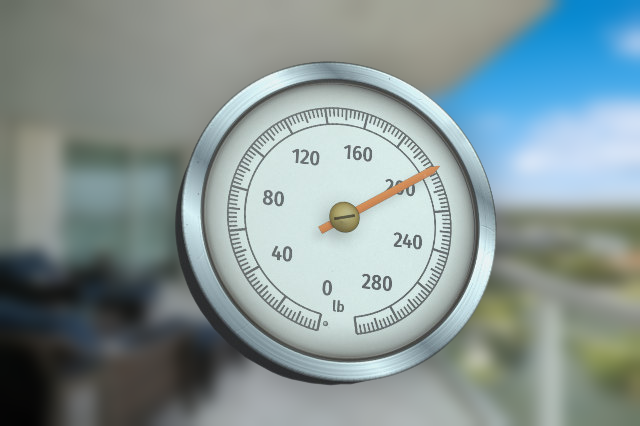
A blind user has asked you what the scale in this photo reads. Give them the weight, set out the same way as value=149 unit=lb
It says value=200 unit=lb
